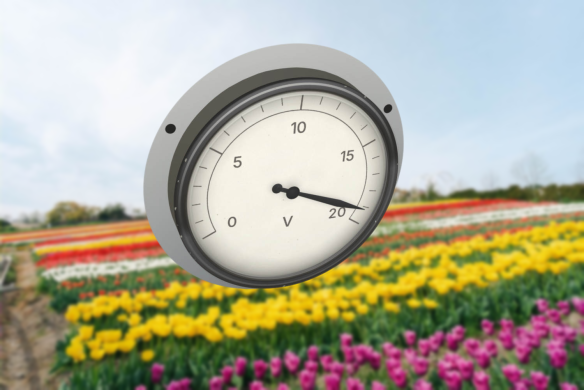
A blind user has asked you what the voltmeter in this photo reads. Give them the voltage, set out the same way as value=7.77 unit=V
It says value=19 unit=V
